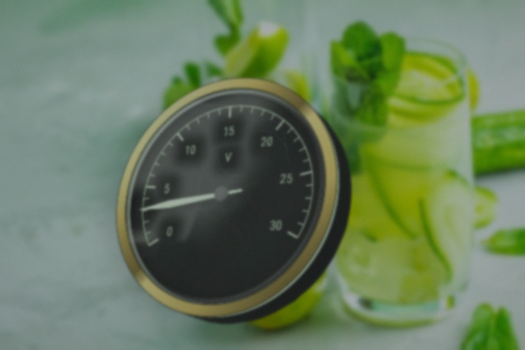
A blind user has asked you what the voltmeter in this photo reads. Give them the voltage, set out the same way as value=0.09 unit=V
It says value=3 unit=V
